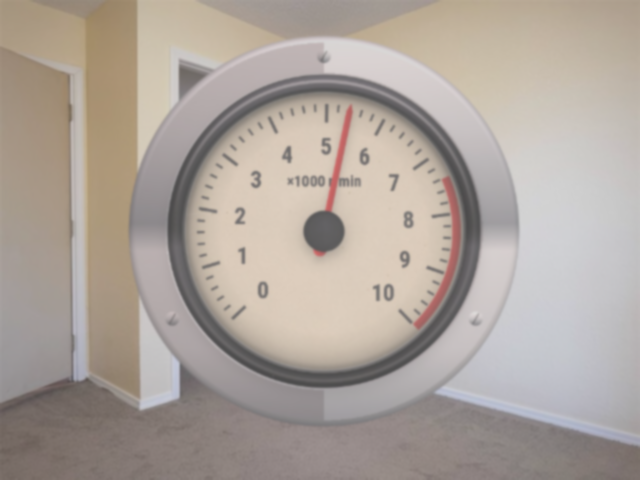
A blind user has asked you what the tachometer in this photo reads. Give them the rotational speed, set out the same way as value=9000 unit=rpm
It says value=5400 unit=rpm
